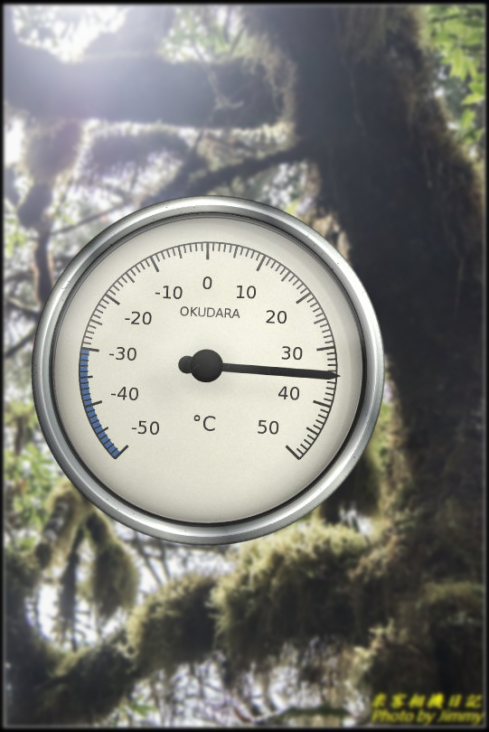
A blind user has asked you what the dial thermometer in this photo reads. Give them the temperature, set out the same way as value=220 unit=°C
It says value=35 unit=°C
